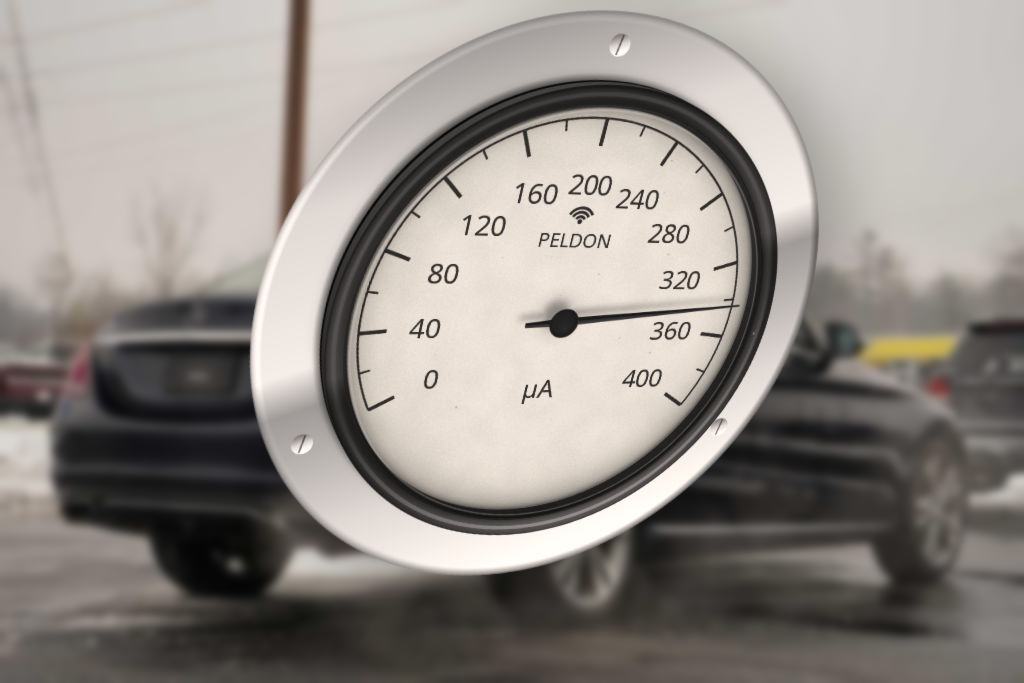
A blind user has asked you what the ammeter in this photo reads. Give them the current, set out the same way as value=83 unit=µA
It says value=340 unit=µA
